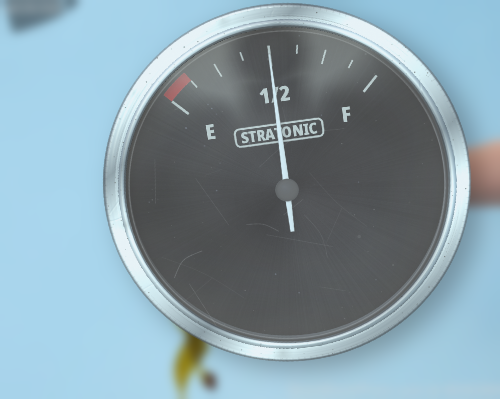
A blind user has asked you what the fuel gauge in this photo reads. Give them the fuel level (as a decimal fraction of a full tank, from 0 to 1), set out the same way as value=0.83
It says value=0.5
